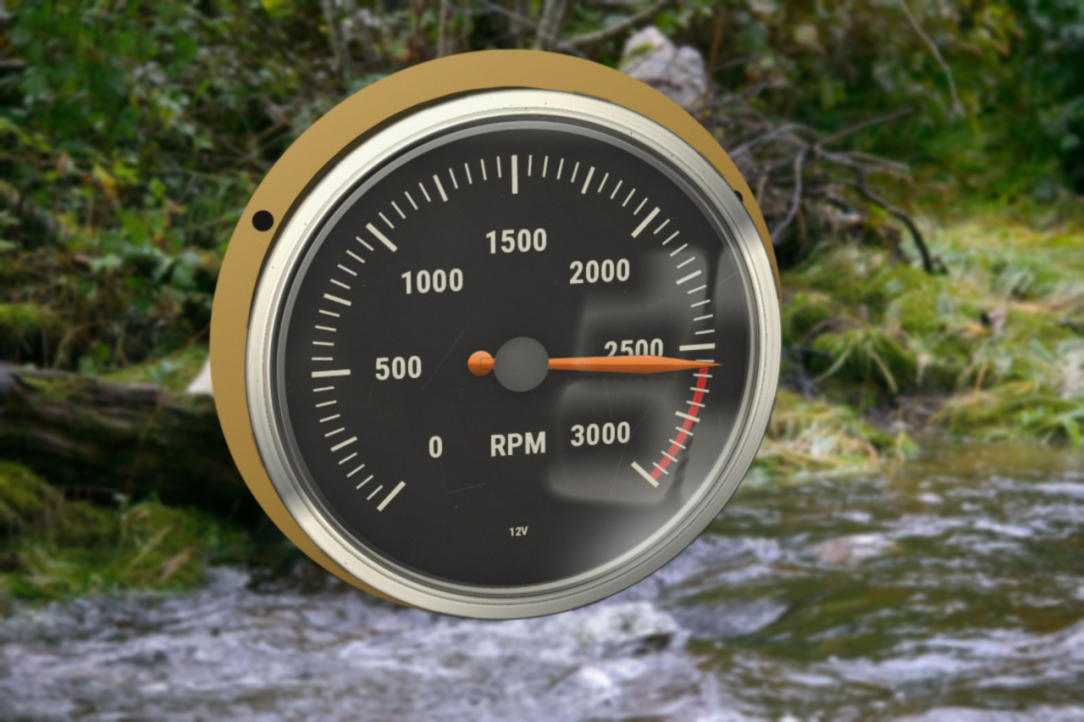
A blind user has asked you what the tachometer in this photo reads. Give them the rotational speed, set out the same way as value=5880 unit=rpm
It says value=2550 unit=rpm
